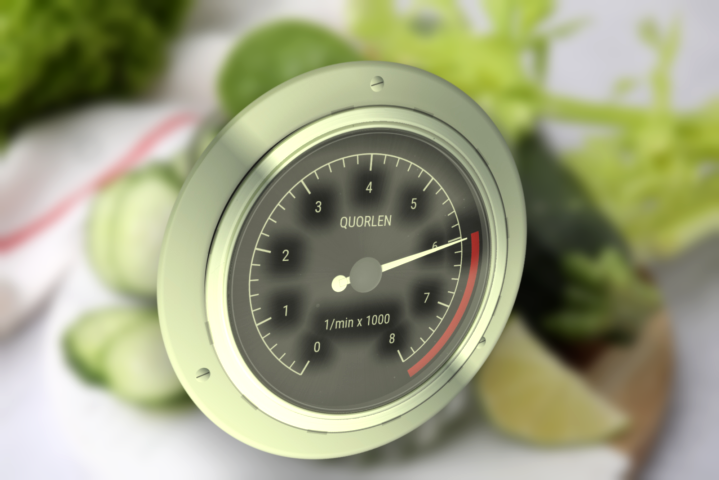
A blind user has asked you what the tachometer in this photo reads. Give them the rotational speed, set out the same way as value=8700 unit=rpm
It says value=6000 unit=rpm
